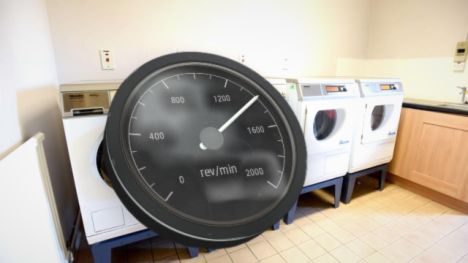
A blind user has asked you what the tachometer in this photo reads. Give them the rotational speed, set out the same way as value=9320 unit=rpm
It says value=1400 unit=rpm
